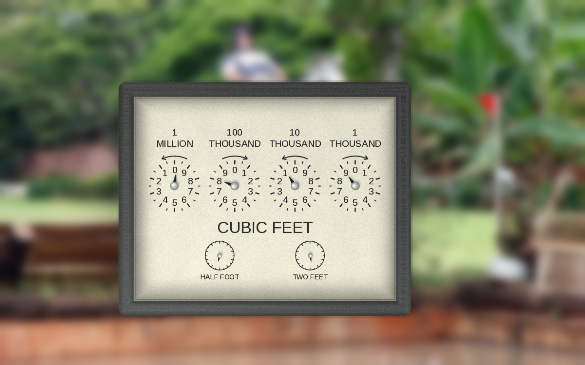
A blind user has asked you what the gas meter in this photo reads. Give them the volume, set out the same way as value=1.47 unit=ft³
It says value=980900 unit=ft³
